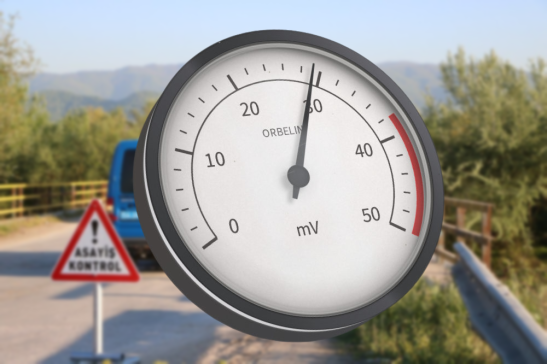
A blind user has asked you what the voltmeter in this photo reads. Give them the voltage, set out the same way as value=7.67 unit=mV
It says value=29 unit=mV
